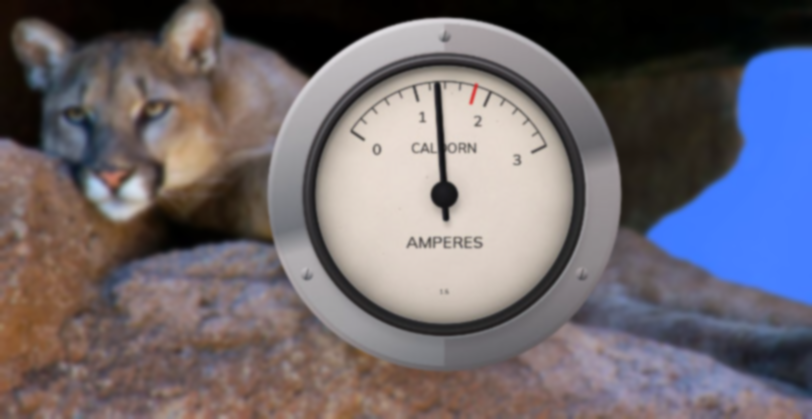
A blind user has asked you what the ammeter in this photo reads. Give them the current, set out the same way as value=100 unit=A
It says value=1.3 unit=A
